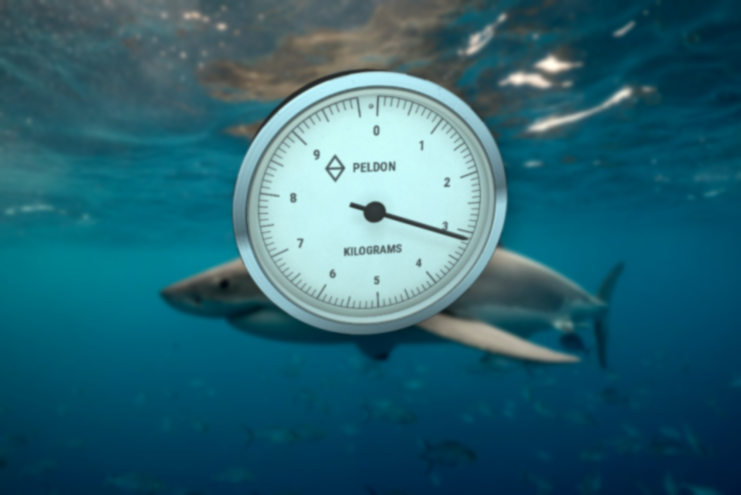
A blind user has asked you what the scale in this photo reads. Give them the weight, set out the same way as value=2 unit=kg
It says value=3.1 unit=kg
